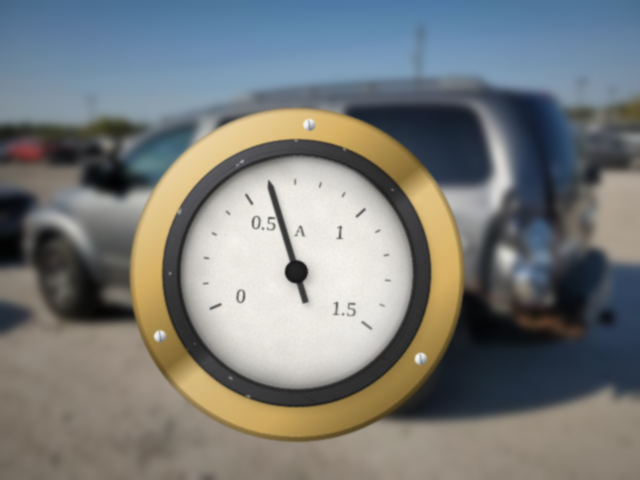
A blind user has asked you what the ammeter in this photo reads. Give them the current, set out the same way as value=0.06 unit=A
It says value=0.6 unit=A
